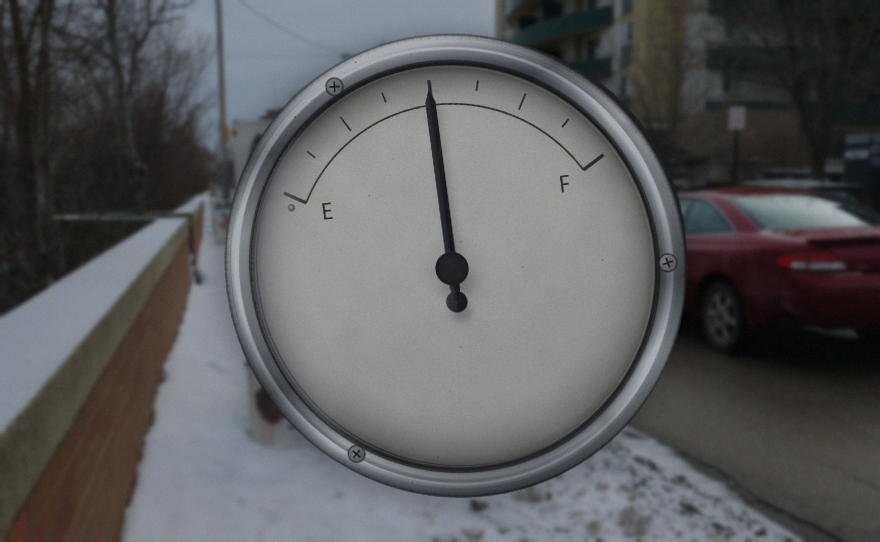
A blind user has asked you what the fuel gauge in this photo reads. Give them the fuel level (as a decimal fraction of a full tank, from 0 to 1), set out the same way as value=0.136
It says value=0.5
